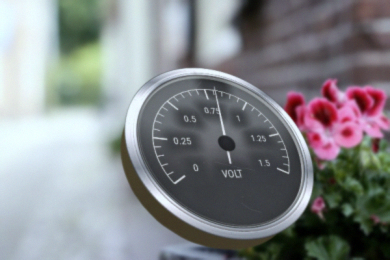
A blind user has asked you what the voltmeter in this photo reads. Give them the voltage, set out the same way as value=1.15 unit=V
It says value=0.8 unit=V
